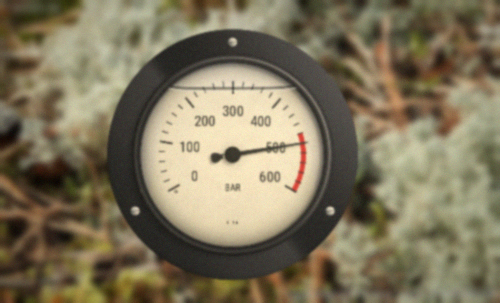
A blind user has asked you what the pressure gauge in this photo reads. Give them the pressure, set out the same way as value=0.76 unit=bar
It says value=500 unit=bar
